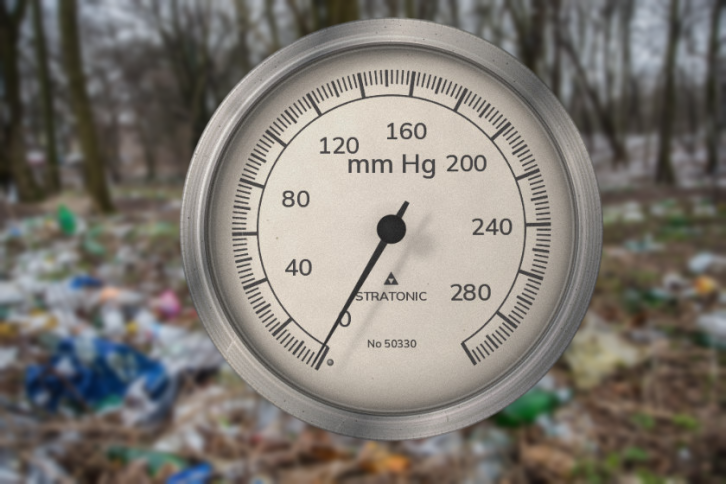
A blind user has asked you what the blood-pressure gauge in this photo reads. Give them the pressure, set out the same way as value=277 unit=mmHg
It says value=2 unit=mmHg
